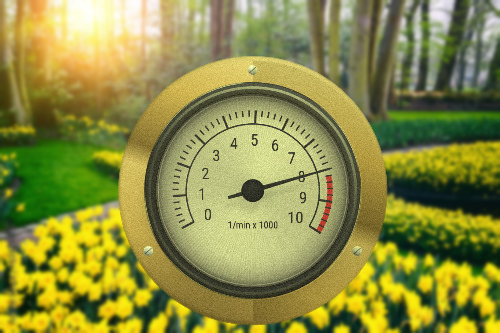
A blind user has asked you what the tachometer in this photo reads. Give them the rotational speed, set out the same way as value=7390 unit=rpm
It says value=8000 unit=rpm
